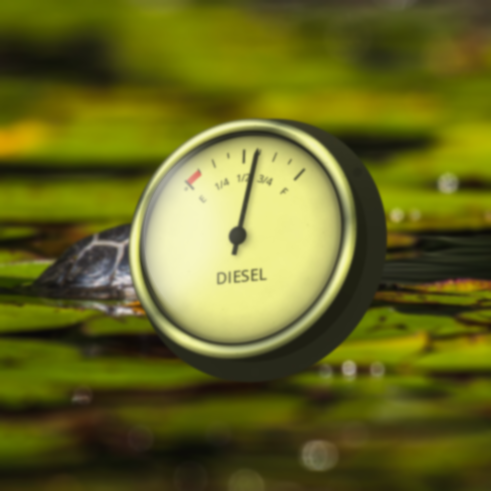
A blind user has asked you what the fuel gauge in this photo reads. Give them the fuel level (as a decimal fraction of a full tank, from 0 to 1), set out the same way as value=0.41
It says value=0.625
